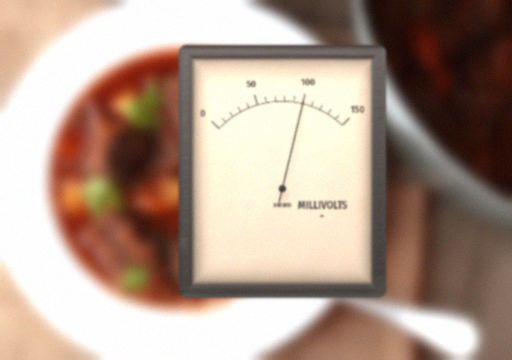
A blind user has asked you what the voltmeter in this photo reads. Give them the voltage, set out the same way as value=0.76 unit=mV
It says value=100 unit=mV
